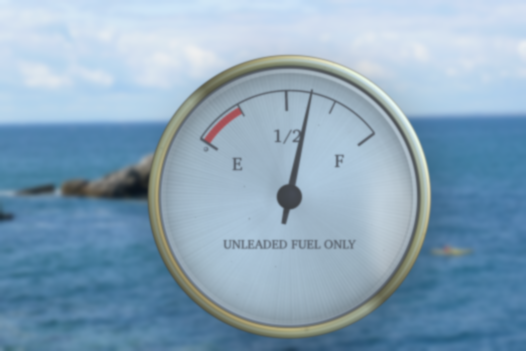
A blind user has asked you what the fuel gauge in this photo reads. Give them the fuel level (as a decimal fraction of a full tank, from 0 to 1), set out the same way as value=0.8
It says value=0.625
